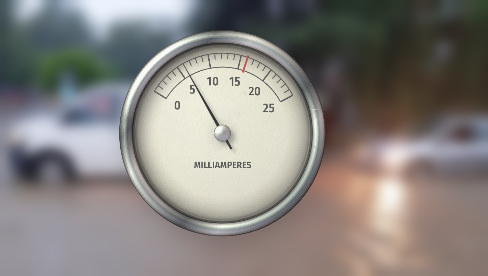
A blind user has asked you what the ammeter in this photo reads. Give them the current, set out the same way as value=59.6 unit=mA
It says value=6 unit=mA
